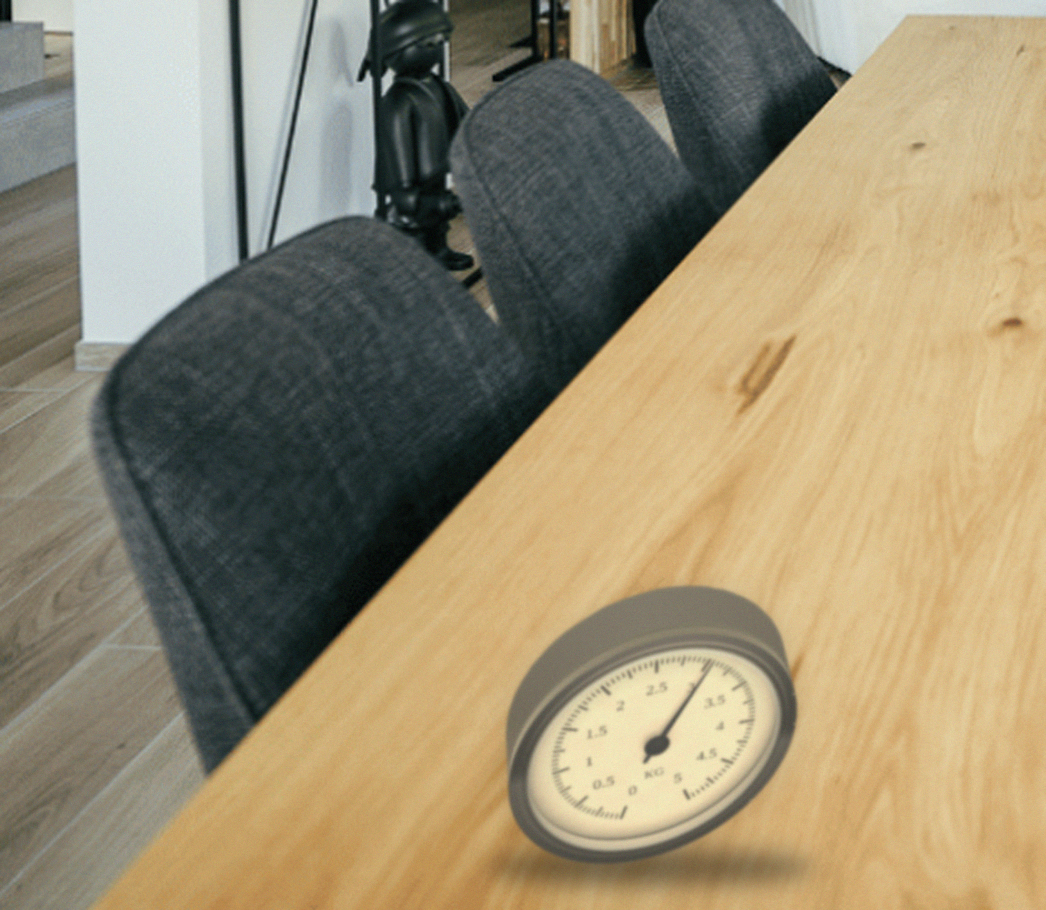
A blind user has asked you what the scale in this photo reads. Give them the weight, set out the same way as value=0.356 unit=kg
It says value=3 unit=kg
